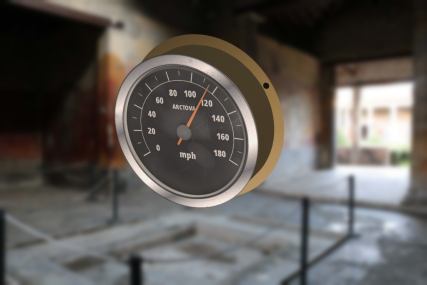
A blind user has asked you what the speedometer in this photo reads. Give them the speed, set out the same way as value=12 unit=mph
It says value=115 unit=mph
